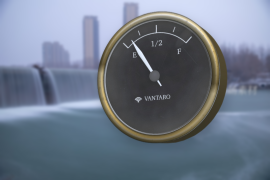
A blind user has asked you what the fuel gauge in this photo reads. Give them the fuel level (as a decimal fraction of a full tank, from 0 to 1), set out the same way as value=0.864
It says value=0.125
